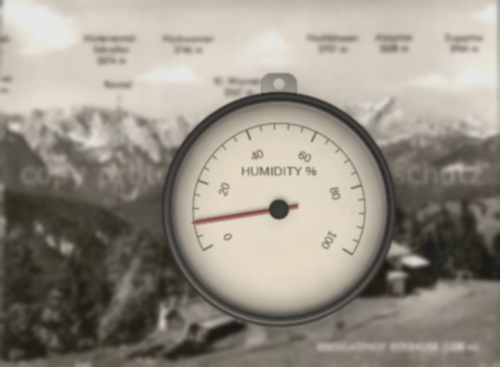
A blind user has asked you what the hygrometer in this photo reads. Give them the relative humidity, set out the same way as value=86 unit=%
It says value=8 unit=%
